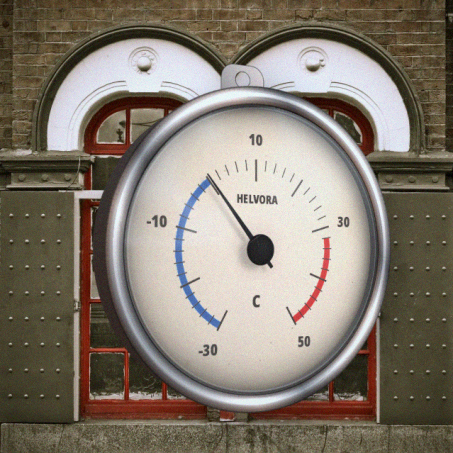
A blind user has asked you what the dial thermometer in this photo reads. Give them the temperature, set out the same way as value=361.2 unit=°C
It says value=0 unit=°C
